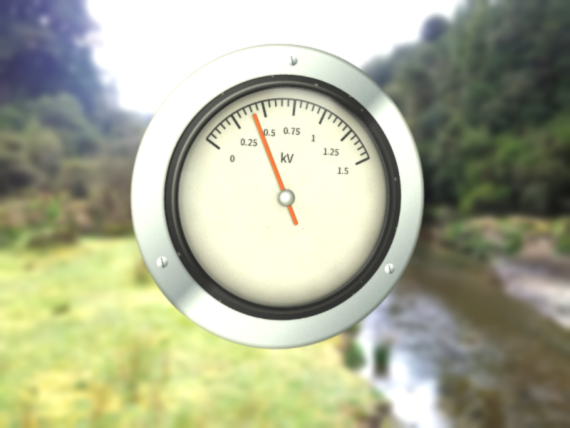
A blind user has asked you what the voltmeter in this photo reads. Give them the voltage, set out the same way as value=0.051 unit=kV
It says value=0.4 unit=kV
